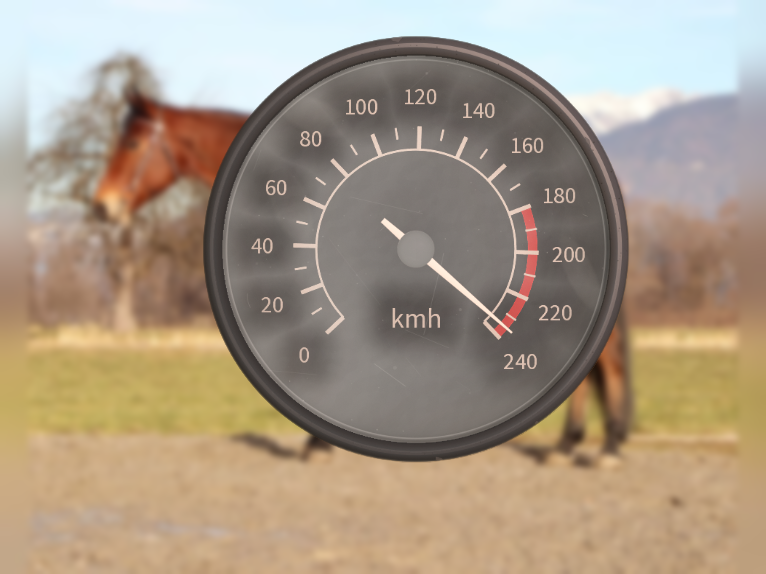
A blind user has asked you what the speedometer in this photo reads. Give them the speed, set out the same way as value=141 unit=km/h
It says value=235 unit=km/h
